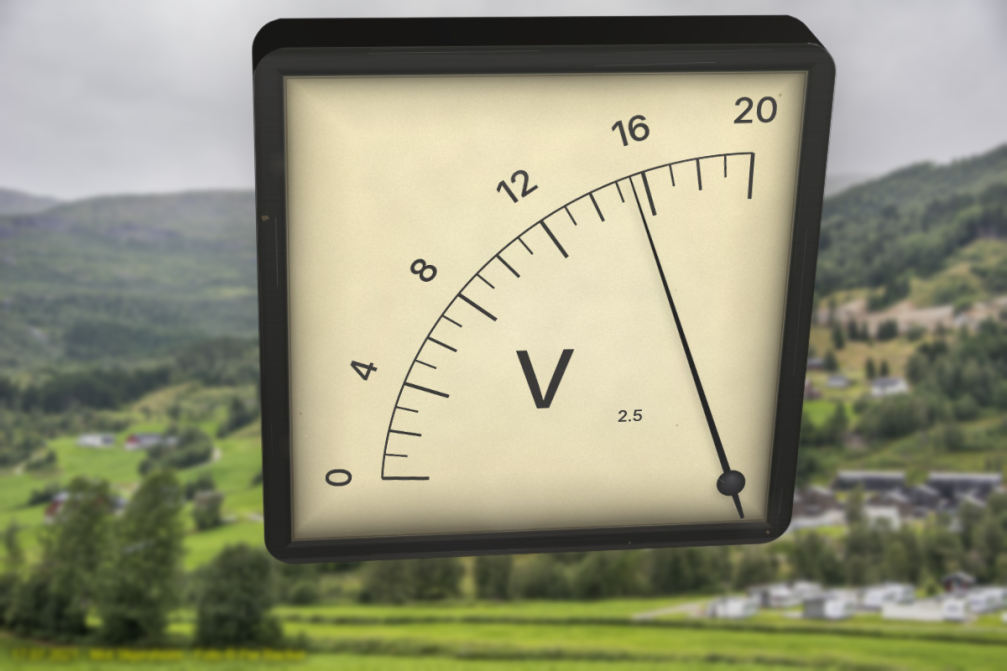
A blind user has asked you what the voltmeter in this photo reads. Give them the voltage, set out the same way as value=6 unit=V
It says value=15.5 unit=V
